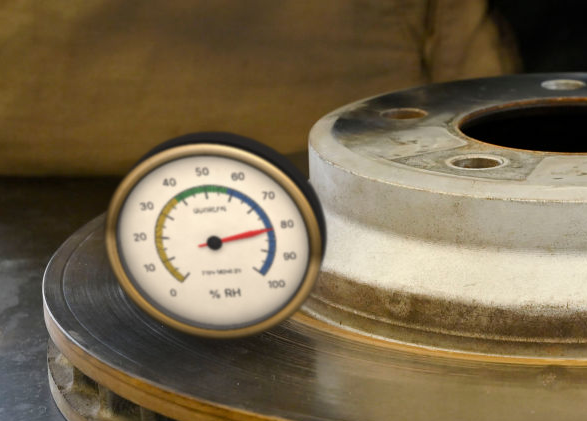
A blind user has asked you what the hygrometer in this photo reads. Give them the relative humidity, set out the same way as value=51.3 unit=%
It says value=80 unit=%
